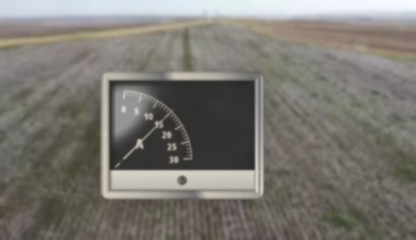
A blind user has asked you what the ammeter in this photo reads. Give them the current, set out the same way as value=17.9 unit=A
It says value=15 unit=A
